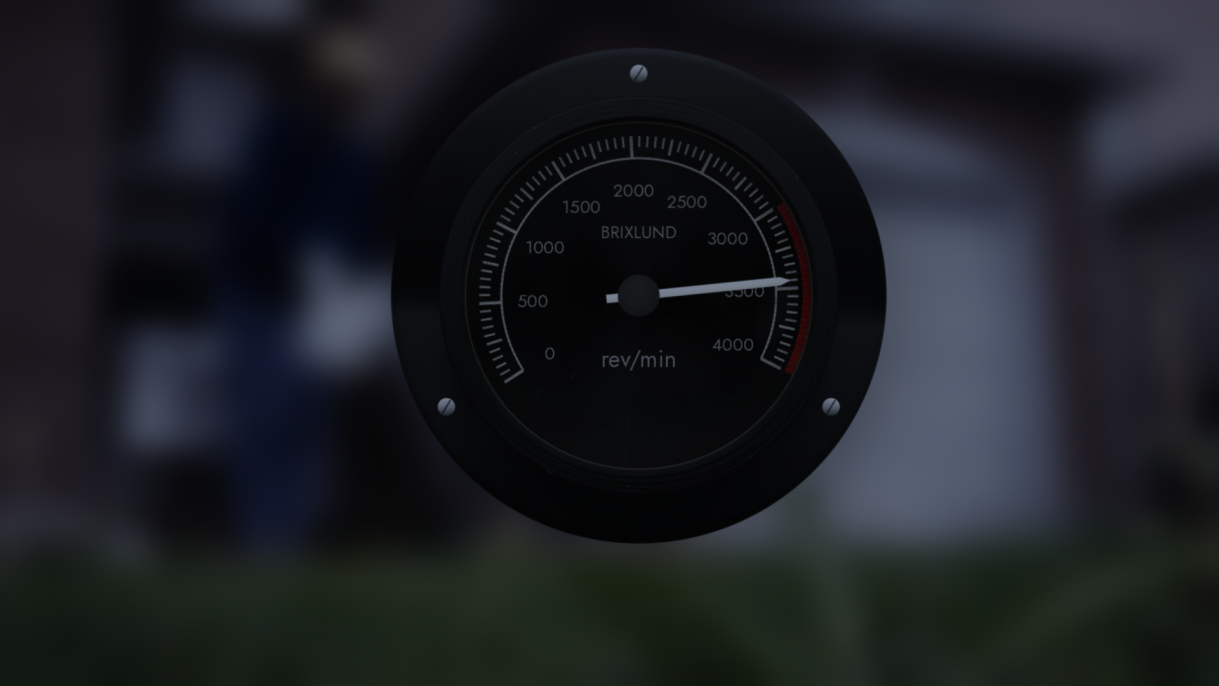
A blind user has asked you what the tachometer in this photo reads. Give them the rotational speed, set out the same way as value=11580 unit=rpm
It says value=3450 unit=rpm
